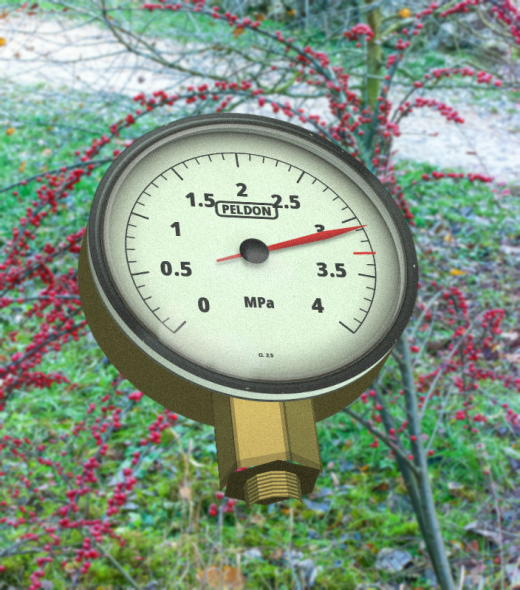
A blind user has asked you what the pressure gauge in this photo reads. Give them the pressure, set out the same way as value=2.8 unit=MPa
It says value=3.1 unit=MPa
